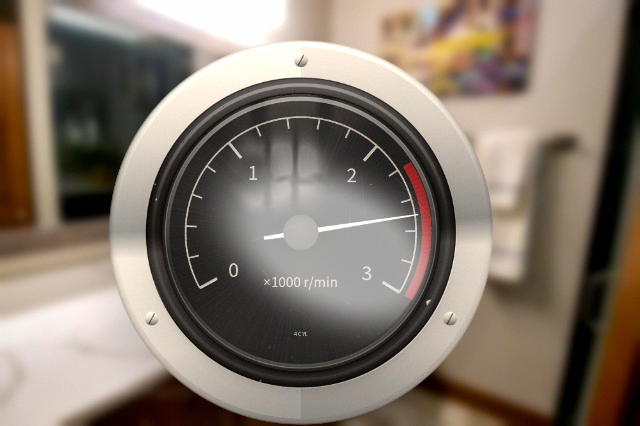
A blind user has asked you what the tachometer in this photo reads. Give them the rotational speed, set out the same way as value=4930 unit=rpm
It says value=2500 unit=rpm
